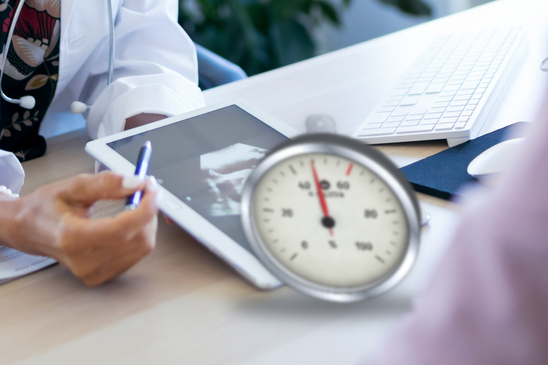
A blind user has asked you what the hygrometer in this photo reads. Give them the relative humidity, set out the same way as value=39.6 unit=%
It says value=48 unit=%
